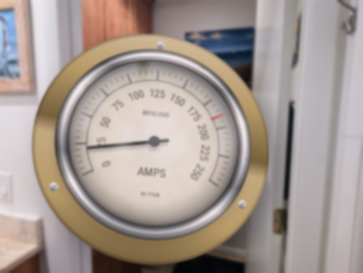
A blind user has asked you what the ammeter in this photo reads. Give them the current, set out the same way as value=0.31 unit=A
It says value=20 unit=A
